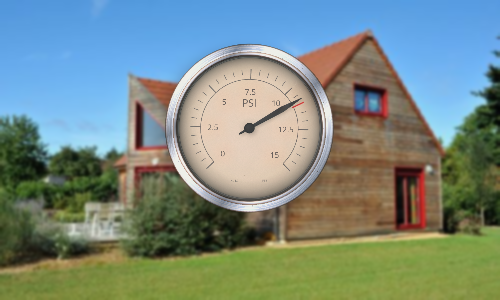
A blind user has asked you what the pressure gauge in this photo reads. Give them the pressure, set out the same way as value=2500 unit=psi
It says value=10.75 unit=psi
